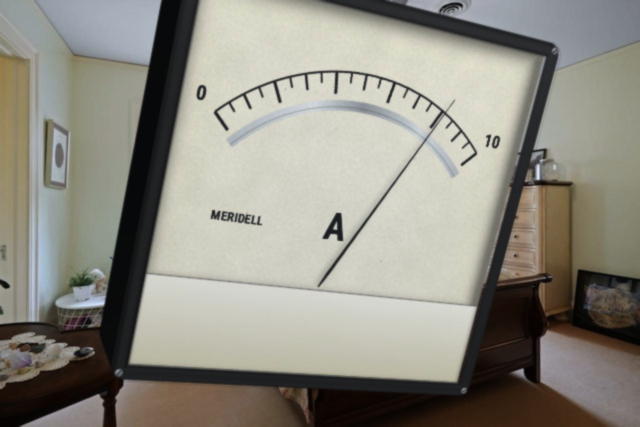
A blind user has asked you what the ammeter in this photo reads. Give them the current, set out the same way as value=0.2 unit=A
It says value=8 unit=A
